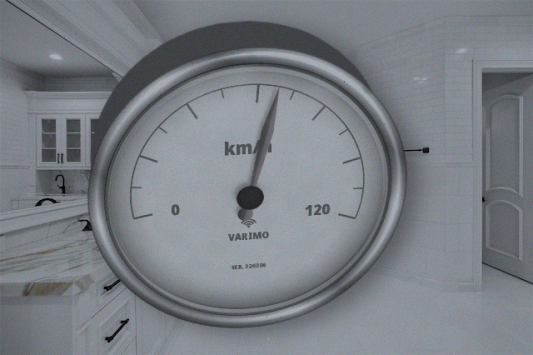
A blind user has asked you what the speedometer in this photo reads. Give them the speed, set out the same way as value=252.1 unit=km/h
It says value=65 unit=km/h
